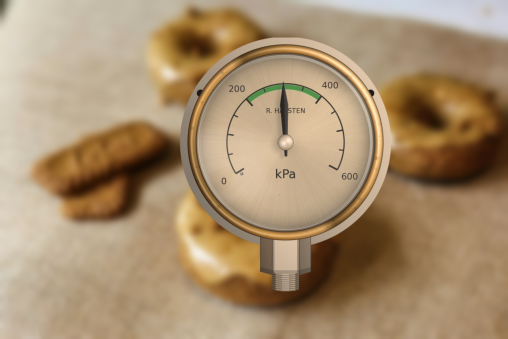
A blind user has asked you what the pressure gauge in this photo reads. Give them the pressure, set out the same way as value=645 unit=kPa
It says value=300 unit=kPa
